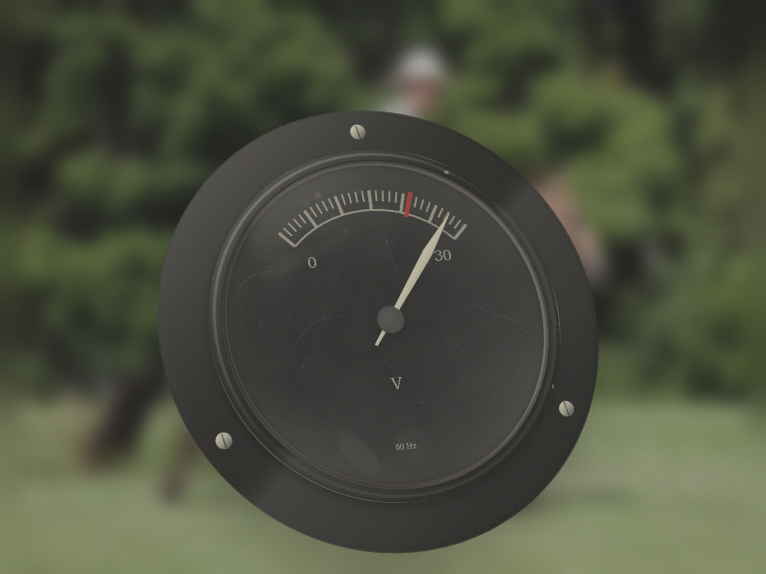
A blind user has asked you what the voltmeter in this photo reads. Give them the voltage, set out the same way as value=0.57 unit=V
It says value=27 unit=V
